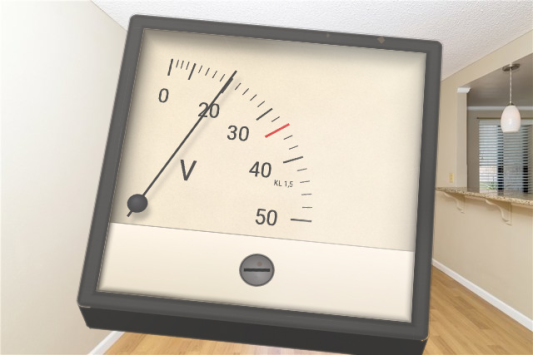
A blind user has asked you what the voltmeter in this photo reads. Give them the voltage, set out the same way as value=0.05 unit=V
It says value=20 unit=V
